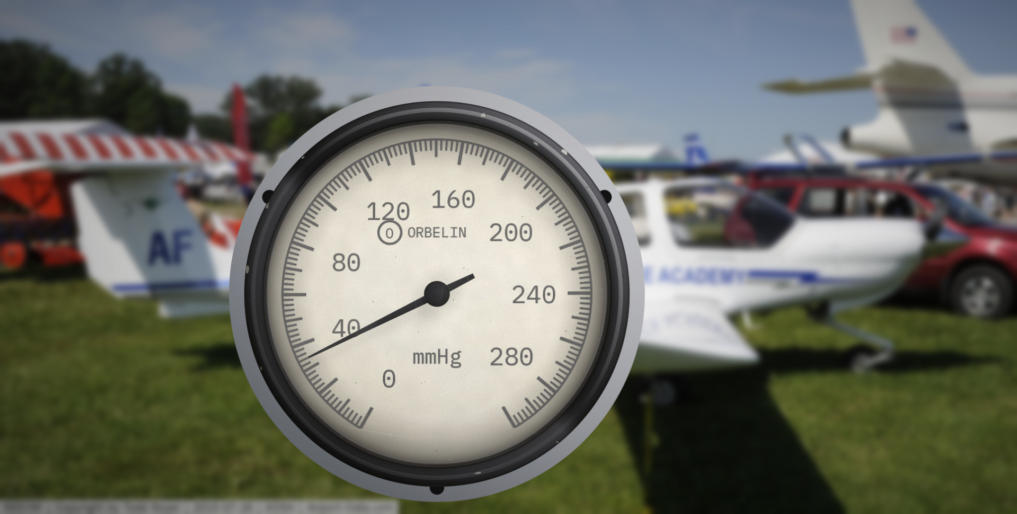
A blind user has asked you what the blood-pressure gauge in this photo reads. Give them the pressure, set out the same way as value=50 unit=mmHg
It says value=34 unit=mmHg
